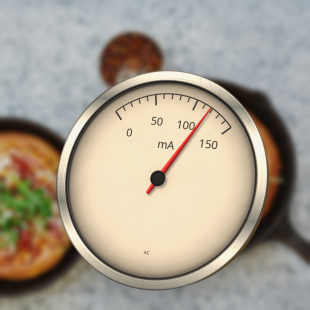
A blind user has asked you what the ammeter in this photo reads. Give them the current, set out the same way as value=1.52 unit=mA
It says value=120 unit=mA
